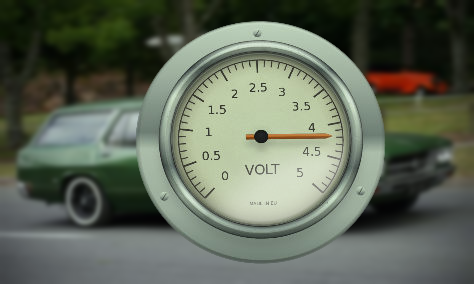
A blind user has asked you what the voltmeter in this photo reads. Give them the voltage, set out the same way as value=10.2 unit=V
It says value=4.2 unit=V
